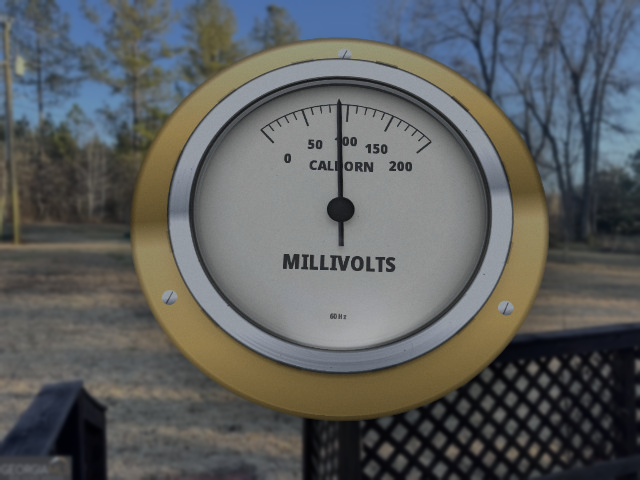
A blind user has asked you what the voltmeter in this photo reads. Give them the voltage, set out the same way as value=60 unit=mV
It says value=90 unit=mV
